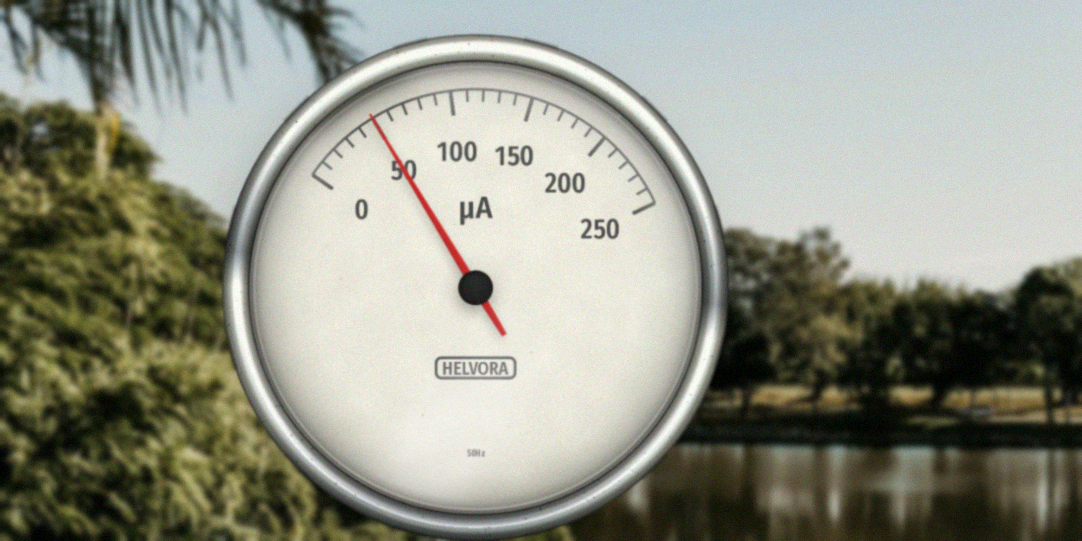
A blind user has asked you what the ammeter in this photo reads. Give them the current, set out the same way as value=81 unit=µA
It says value=50 unit=µA
